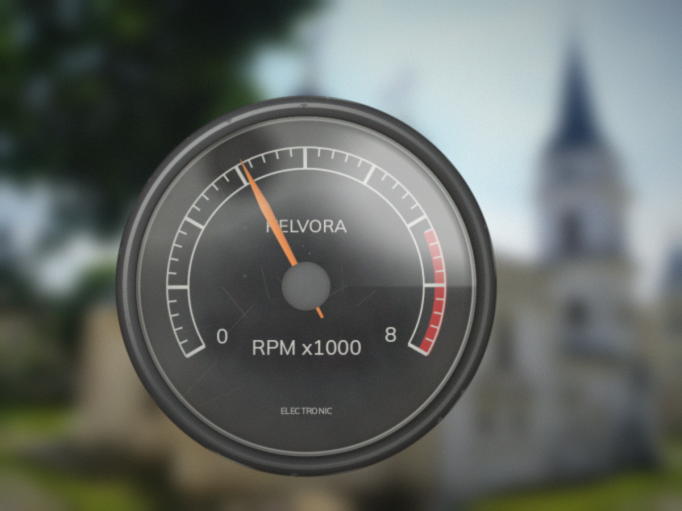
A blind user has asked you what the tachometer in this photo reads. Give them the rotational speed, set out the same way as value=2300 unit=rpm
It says value=3100 unit=rpm
